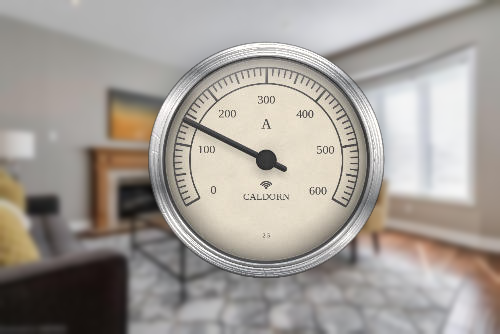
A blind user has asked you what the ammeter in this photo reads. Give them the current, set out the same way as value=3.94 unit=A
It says value=140 unit=A
